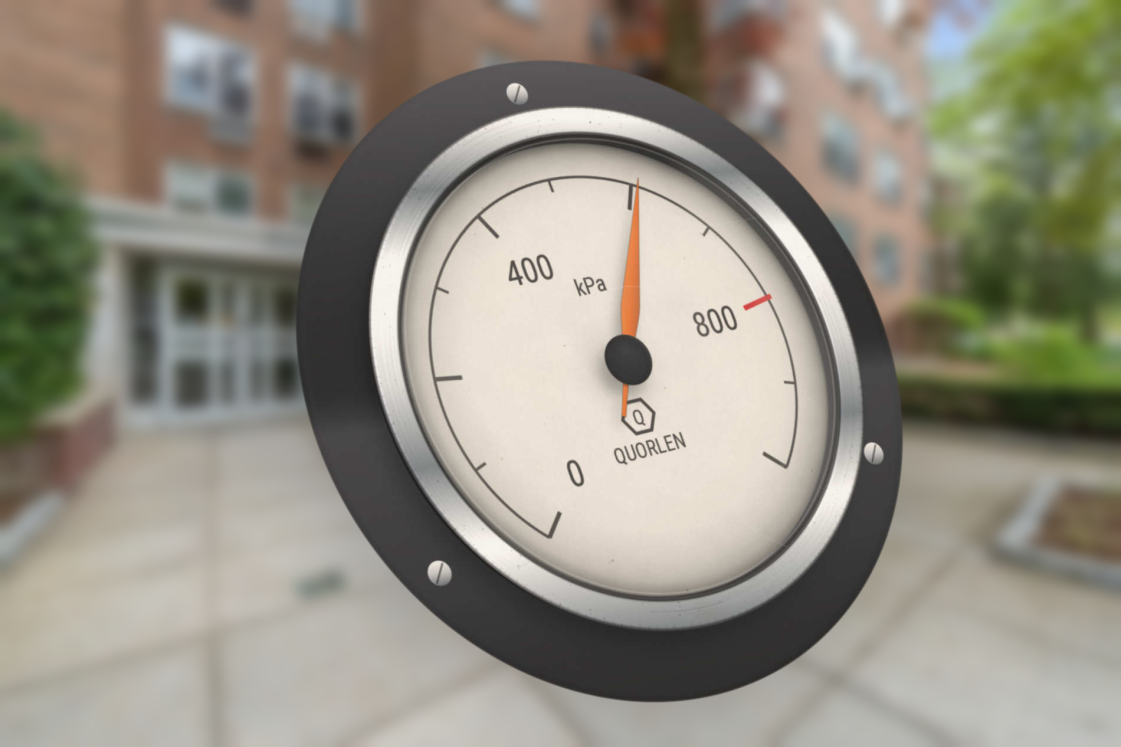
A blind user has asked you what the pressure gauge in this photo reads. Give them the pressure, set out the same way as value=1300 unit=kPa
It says value=600 unit=kPa
